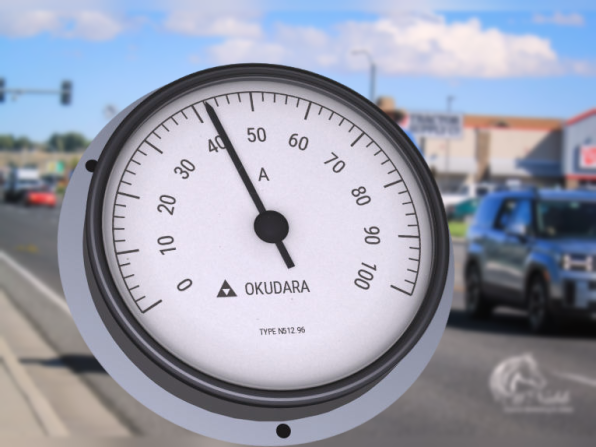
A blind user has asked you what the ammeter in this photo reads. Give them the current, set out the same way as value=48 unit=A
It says value=42 unit=A
